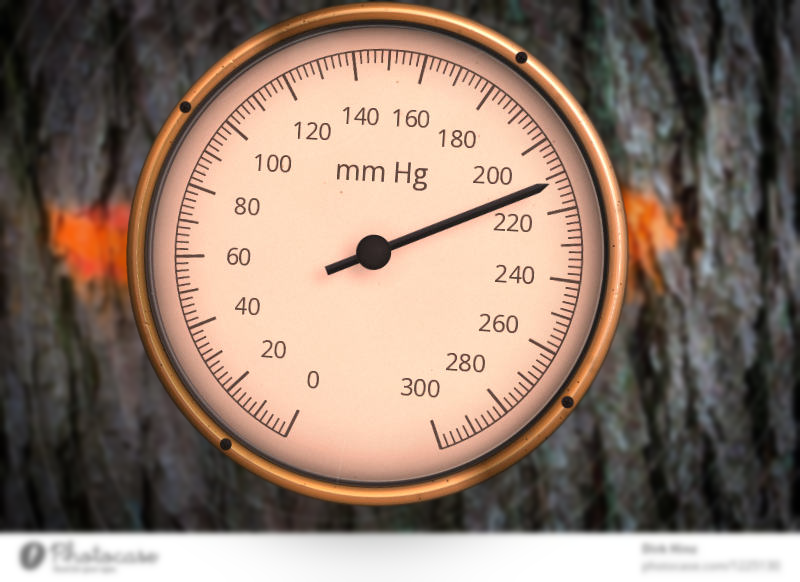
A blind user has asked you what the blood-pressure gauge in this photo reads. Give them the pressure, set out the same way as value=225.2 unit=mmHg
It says value=212 unit=mmHg
